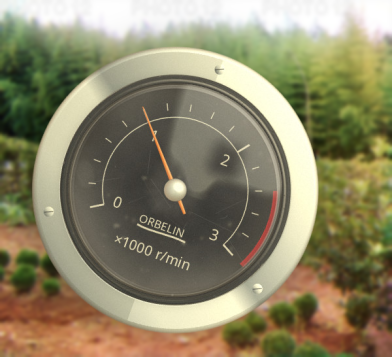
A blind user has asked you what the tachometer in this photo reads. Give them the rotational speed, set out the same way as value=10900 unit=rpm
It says value=1000 unit=rpm
